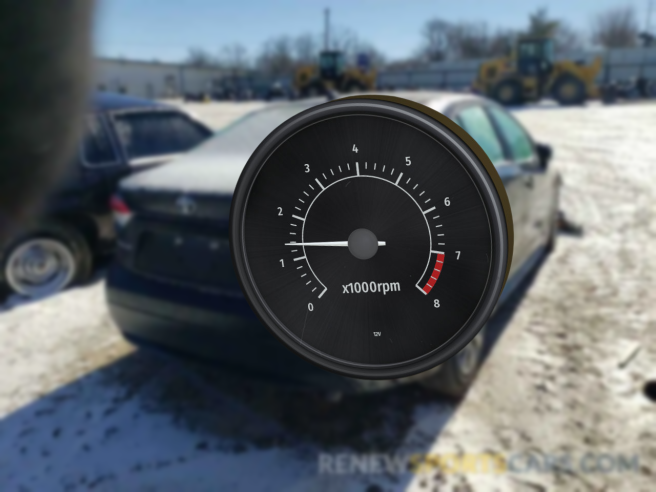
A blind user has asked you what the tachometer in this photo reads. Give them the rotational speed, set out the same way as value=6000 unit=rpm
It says value=1400 unit=rpm
